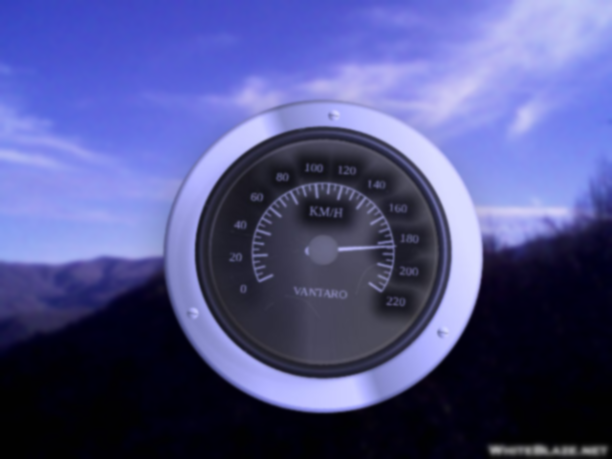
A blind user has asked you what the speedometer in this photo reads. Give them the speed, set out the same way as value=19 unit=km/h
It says value=185 unit=km/h
